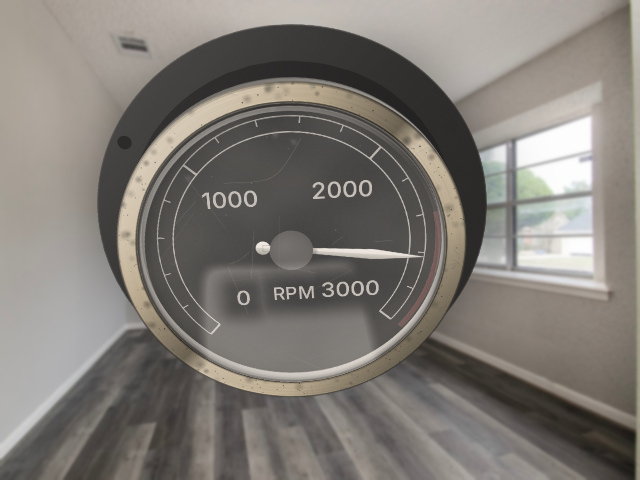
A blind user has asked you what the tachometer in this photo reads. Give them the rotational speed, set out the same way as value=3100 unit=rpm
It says value=2600 unit=rpm
